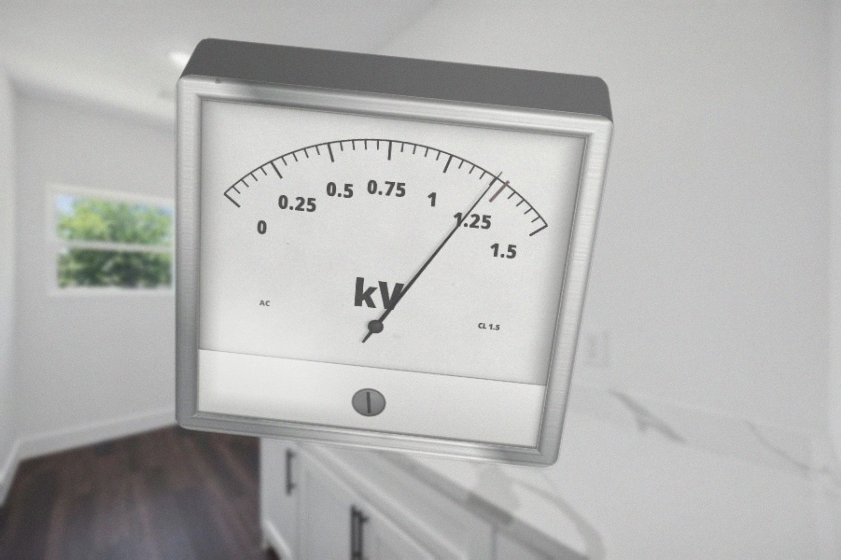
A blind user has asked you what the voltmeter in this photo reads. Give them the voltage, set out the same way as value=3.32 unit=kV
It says value=1.2 unit=kV
